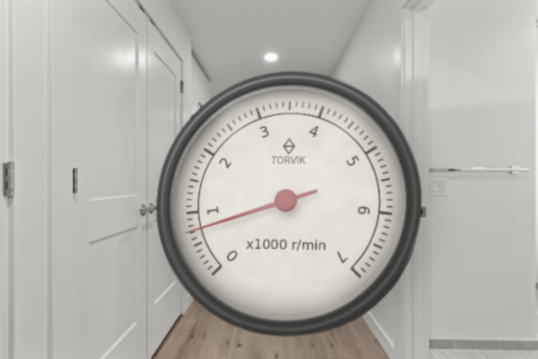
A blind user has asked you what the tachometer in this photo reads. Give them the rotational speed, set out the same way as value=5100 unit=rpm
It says value=700 unit=rpm
